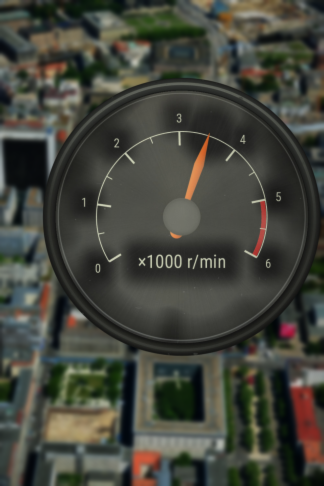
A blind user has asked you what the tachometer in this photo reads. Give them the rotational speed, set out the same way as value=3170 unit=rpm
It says value=3500 unit=rpm
